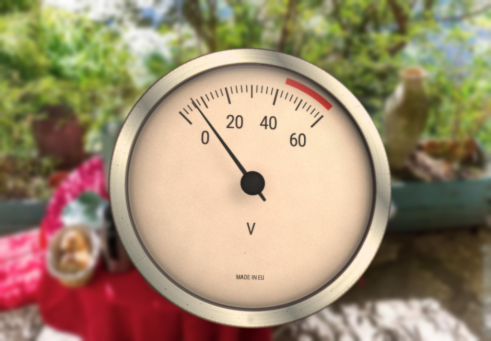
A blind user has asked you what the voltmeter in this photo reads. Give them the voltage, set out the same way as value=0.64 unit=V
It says value=6 unit=V
